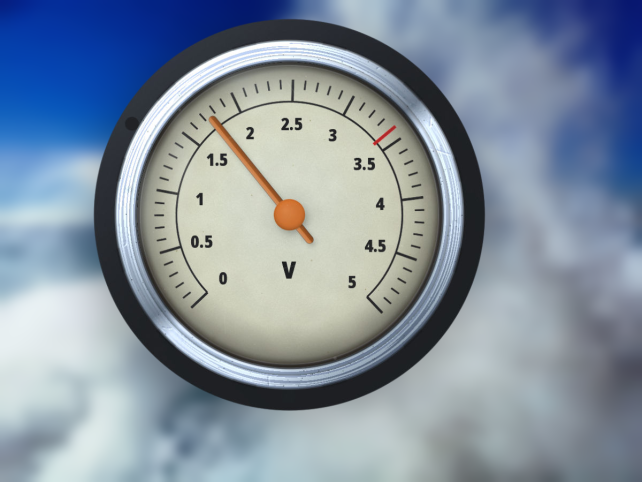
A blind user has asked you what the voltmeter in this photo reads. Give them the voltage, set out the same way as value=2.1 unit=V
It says value=1.75 unit=V
